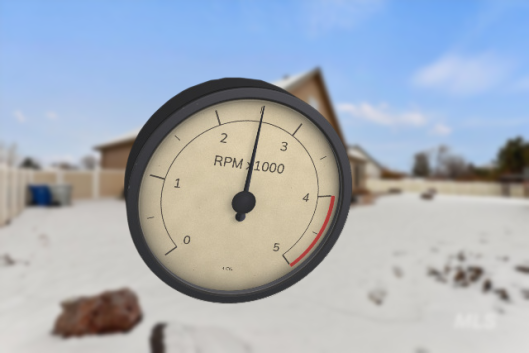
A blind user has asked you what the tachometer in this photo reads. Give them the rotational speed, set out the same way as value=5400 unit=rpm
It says value=2500 unit=rpm
